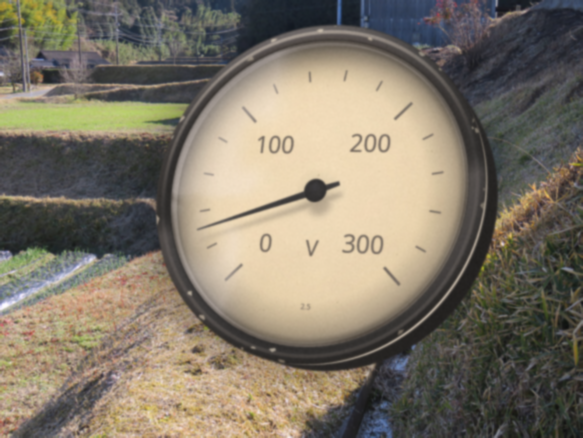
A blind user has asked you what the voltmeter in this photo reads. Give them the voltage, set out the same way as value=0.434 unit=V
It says value=30 unit=V
